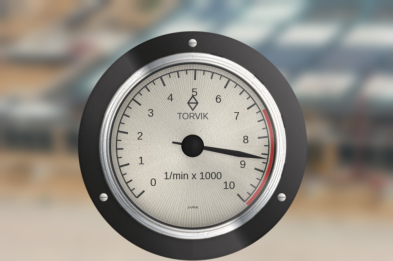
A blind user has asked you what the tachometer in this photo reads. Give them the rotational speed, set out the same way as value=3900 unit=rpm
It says value=8625 unit=rpm
